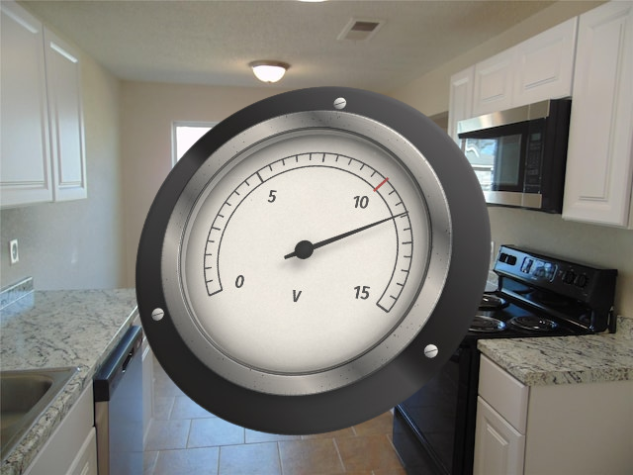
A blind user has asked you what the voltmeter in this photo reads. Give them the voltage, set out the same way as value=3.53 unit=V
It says value=11.5 unit=V
